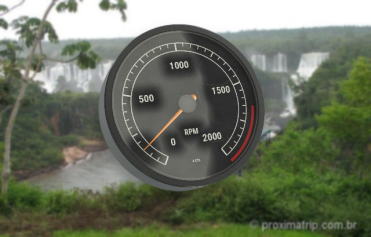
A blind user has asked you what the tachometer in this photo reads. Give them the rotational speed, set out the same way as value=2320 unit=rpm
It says value=150 unit=rpm
